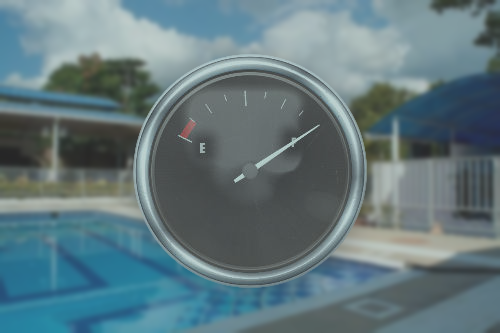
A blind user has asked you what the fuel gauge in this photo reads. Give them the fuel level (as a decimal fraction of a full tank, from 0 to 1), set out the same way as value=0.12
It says value=1
